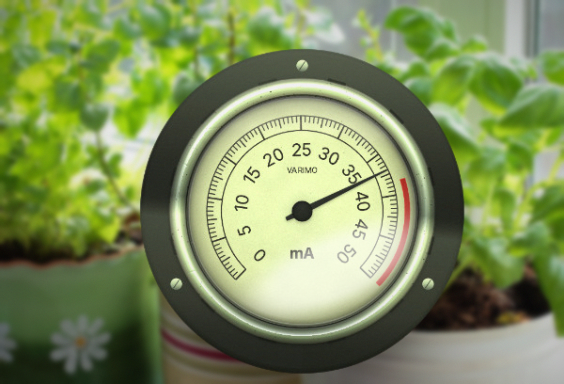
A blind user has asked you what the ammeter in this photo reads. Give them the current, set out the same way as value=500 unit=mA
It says value=37 unit=mA
